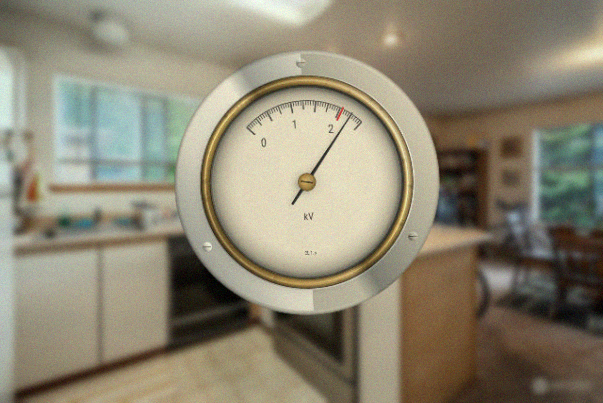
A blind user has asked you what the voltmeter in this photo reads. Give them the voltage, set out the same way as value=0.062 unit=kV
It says value=2.25 unit=kV
